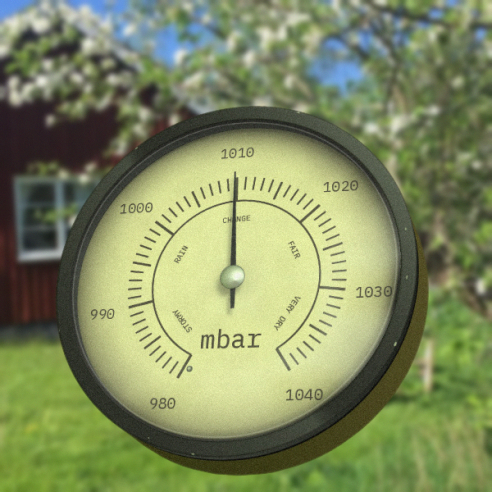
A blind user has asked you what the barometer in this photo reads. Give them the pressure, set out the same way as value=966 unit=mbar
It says value=1010 unit=mbar
